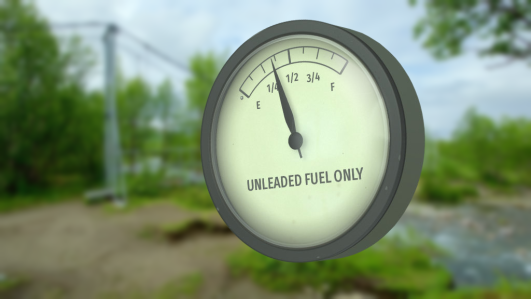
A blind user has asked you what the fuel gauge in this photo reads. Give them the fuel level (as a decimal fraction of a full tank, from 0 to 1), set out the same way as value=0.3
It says value=0.375
